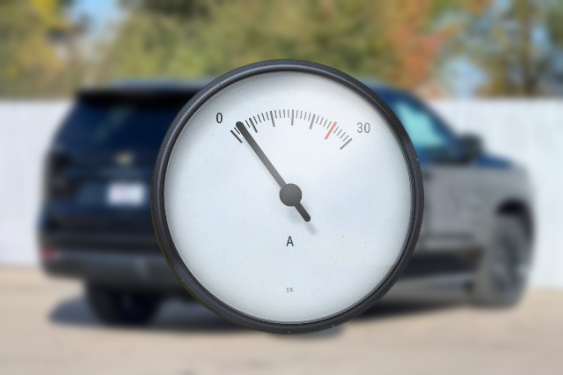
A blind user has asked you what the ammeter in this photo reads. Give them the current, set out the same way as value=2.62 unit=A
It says value=2 unit=A
